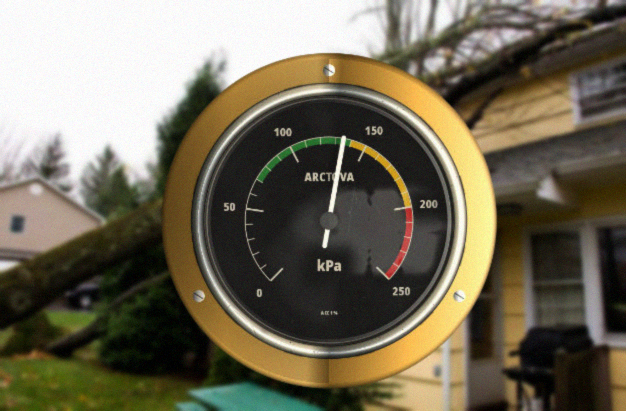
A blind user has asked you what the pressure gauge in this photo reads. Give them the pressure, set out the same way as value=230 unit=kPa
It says value=135 unit=kPa
